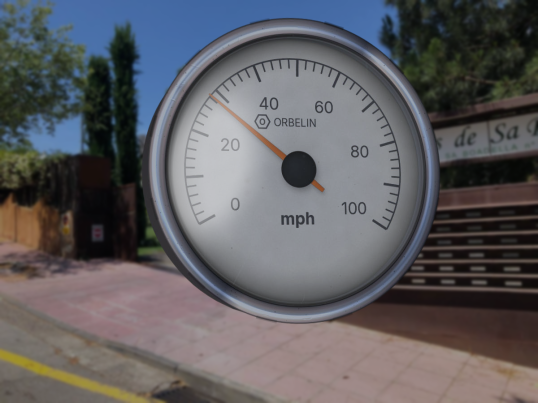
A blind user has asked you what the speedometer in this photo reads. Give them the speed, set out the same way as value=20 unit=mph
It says value=28 unit=mph
